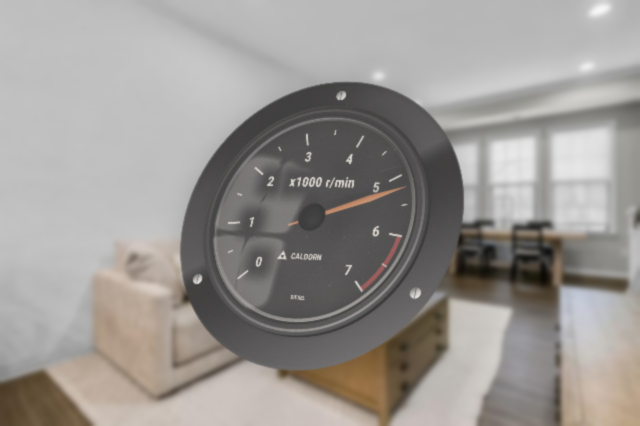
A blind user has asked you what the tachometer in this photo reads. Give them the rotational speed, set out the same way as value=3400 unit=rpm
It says value=5250 unit=rpm
